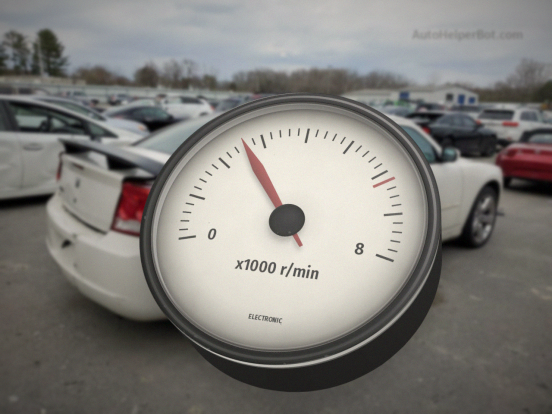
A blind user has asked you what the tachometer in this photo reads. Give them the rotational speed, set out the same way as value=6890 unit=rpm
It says value=2600 unit=rpm
